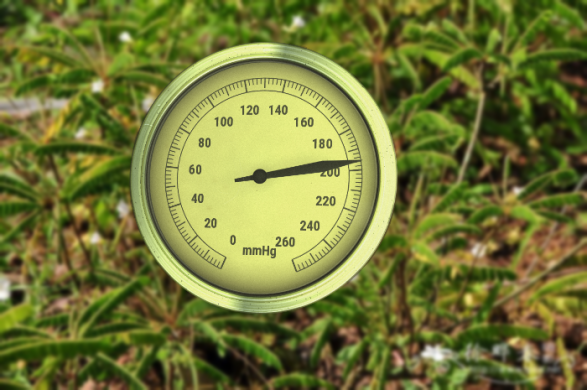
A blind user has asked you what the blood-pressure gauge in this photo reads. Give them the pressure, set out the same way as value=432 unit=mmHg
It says value=196 unit=mmHg
